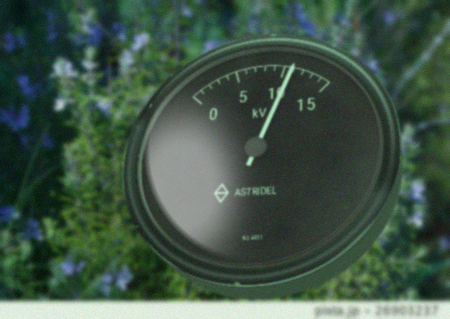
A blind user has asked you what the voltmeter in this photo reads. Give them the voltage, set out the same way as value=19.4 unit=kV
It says value=11 unit=kV
